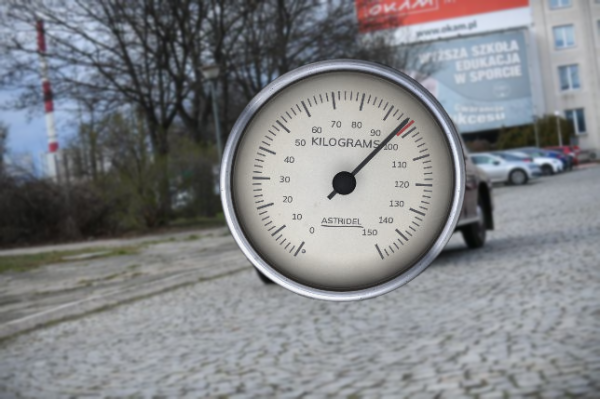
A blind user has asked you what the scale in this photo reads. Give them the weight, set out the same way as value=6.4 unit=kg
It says value=96 unit=kg
